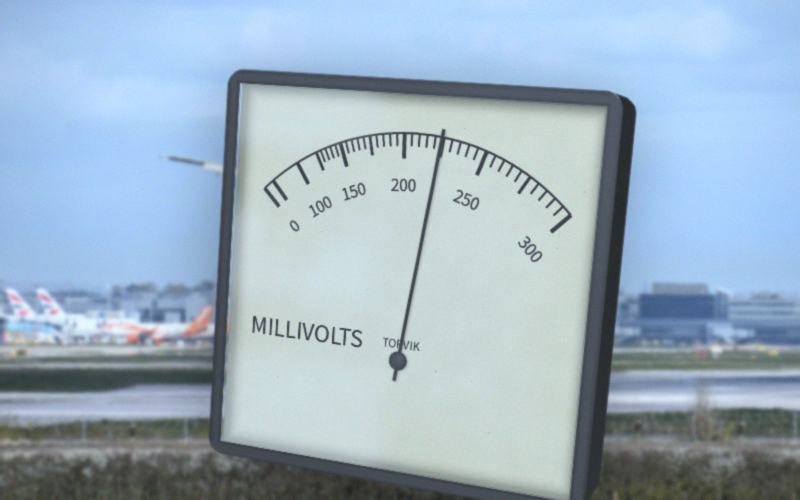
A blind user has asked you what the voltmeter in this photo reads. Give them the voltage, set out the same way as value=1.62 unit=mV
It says value=225 unit=mV
